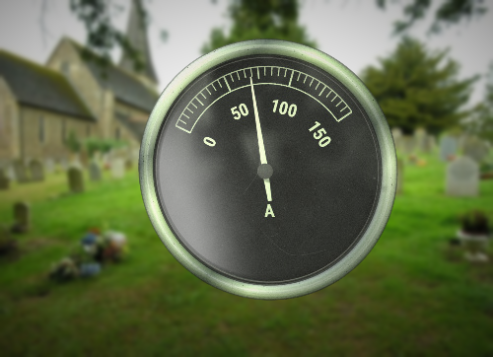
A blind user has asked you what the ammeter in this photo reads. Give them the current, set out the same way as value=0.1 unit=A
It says value=70 unit=A
